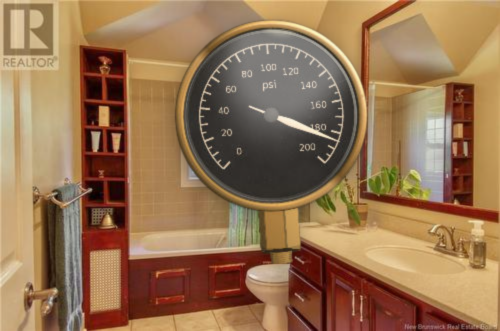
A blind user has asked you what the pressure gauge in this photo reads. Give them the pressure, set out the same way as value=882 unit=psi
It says value=185 unit=psi
